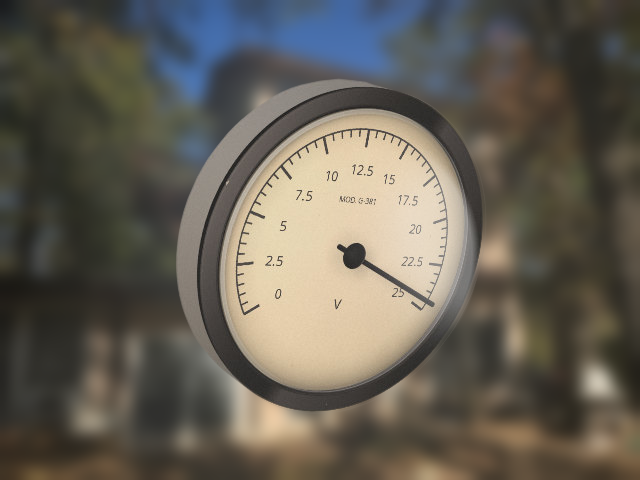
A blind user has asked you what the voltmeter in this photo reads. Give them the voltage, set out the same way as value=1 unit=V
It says value=24.5 unit=V
